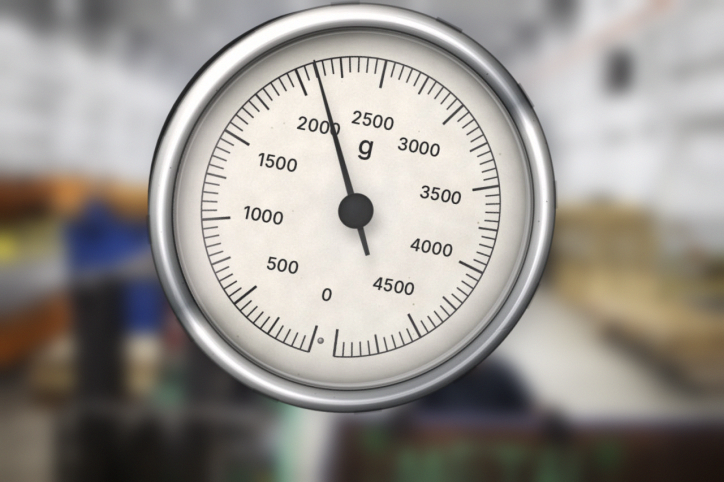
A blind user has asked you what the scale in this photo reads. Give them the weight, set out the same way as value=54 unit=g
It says value=2100 unit=g
